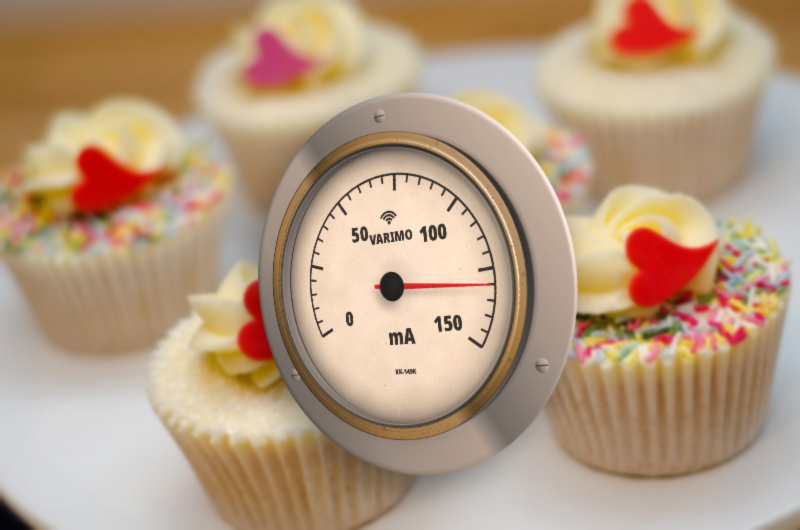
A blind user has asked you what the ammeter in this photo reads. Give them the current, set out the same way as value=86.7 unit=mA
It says value=130 unit=mA
